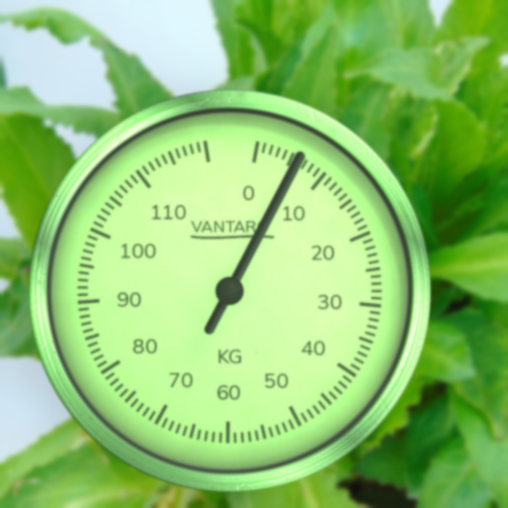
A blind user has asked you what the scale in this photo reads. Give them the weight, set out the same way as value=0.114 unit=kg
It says value=6 unit=kg
